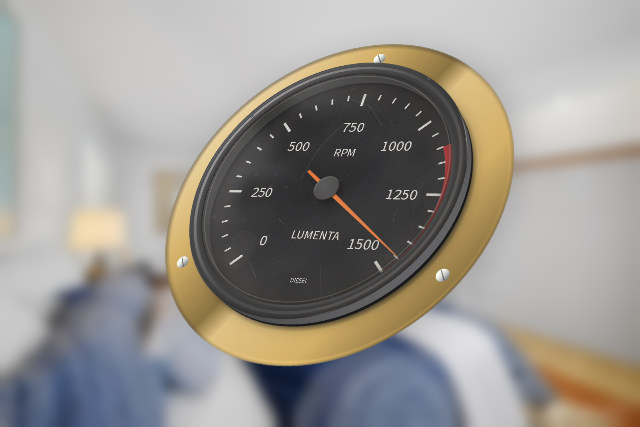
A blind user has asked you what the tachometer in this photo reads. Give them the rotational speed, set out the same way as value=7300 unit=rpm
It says value=1450 unit=rpm
